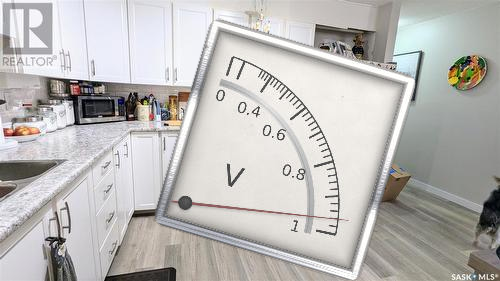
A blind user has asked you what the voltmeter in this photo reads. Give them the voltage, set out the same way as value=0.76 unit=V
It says value=0.96 unit=V
